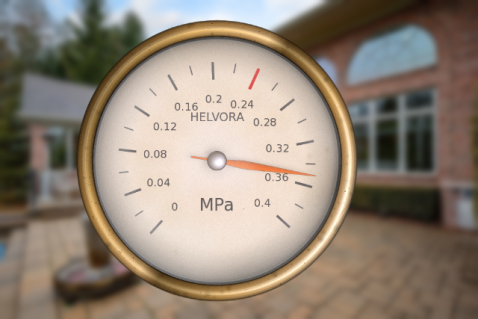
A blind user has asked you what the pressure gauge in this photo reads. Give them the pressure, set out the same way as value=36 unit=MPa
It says value=0.35 unit=MPa
